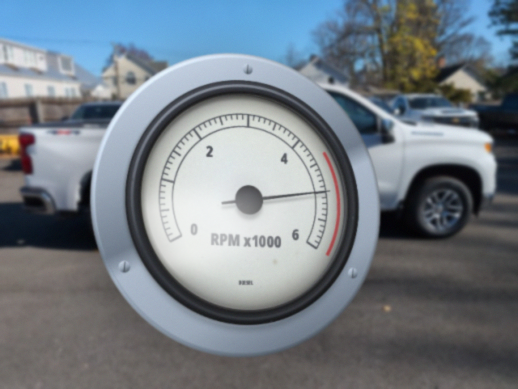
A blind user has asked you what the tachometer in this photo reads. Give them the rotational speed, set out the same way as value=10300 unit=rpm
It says value=5000 unit=rpm
